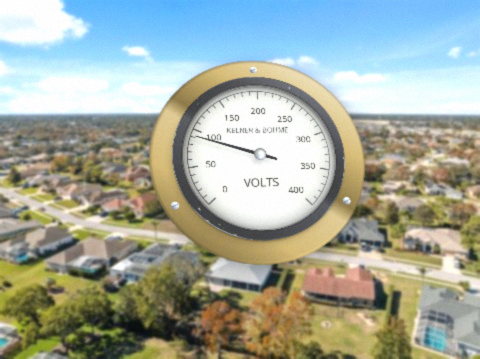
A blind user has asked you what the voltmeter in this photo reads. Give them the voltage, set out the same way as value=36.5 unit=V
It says value=90 unit=V
